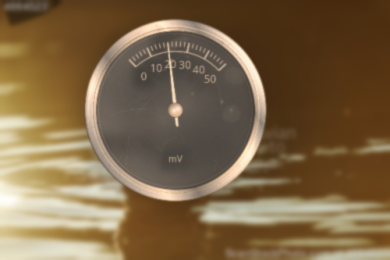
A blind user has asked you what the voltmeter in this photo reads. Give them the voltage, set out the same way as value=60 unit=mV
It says value=20 unit=mV
